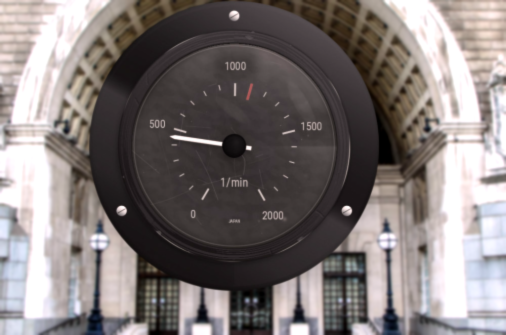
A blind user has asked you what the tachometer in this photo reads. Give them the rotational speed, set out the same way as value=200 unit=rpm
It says value=450 unit=rpm
